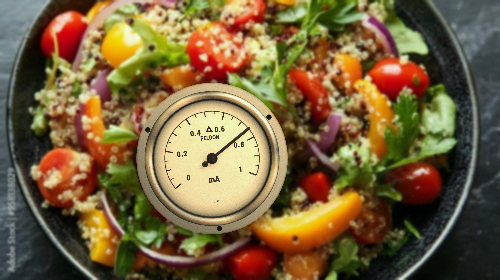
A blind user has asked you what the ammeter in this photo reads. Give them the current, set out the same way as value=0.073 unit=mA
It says value=0.75 unit=mA
